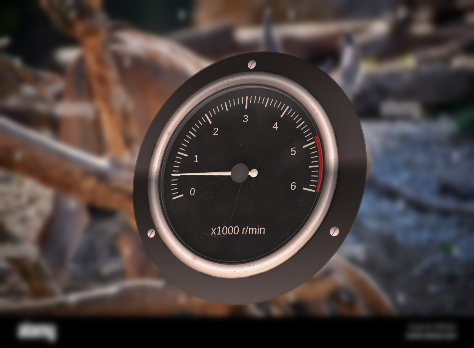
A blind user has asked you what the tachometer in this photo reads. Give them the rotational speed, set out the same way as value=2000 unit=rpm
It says value=500 unit=rpm
